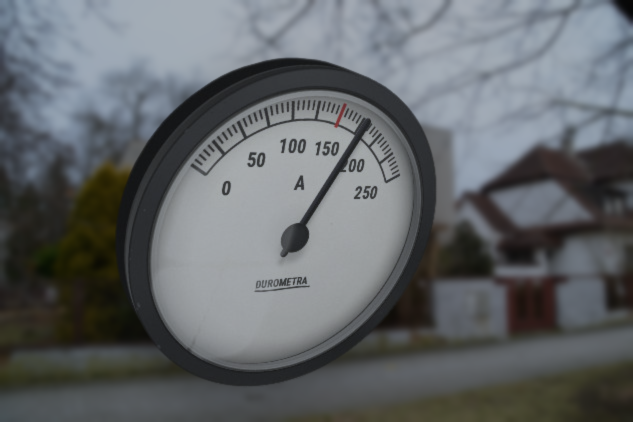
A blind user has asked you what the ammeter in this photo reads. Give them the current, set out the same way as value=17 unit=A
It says value=175 unit=A
